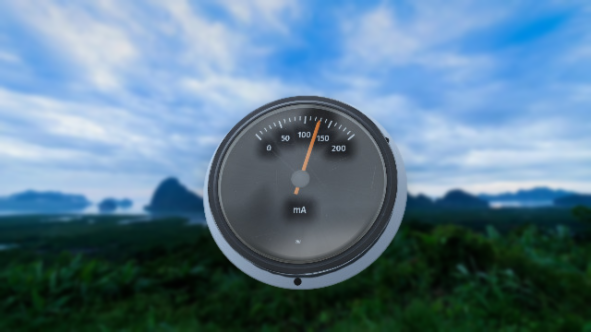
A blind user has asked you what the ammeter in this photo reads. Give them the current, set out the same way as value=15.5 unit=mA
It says value=130 unit=mA
